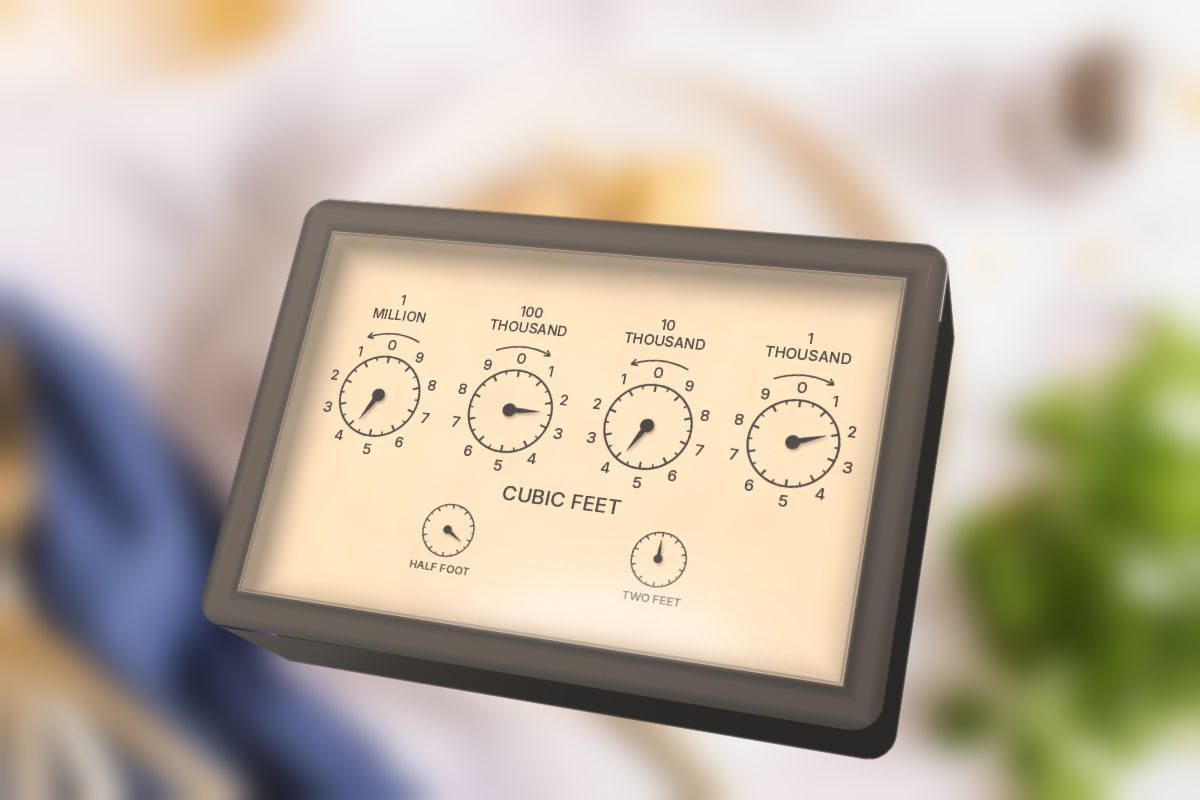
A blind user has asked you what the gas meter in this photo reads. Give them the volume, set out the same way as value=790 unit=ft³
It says value=424200 unit=ft³
